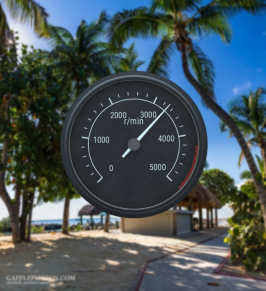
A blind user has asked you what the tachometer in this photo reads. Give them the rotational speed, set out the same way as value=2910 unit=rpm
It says value=3300 unit=rpm
